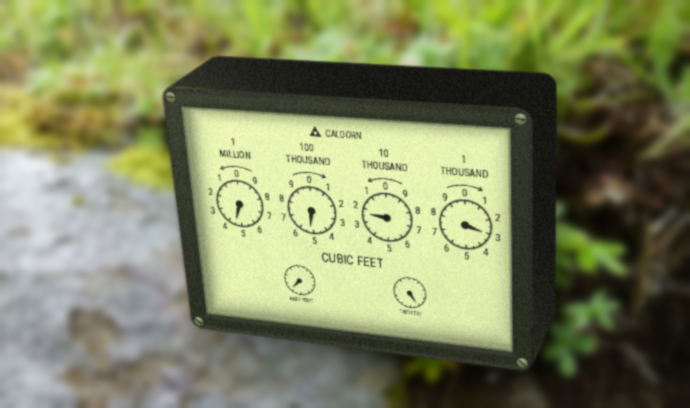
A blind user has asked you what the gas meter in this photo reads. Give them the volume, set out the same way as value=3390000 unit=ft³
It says value=452300 unit=ft³
